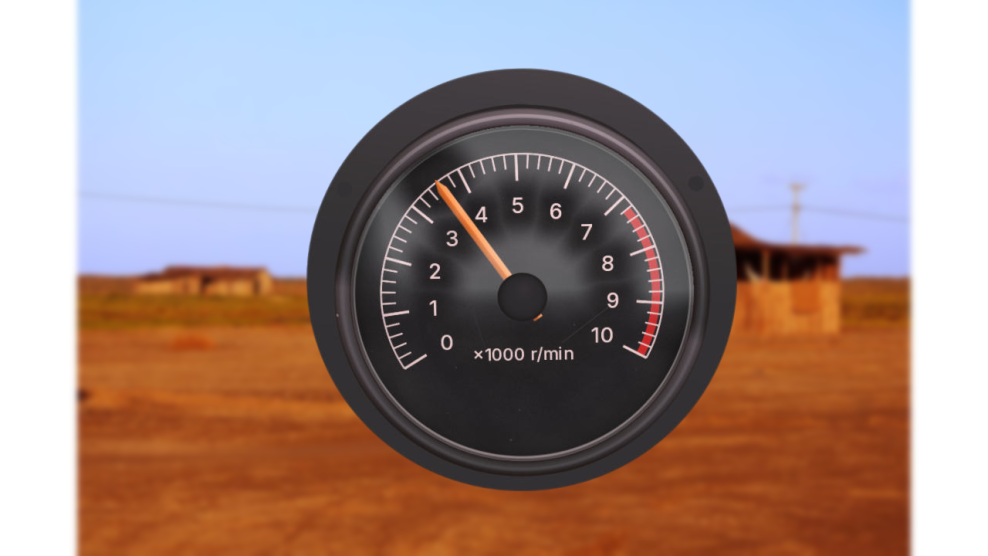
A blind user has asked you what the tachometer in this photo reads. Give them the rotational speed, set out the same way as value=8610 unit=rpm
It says value=3600 unit=rpm
